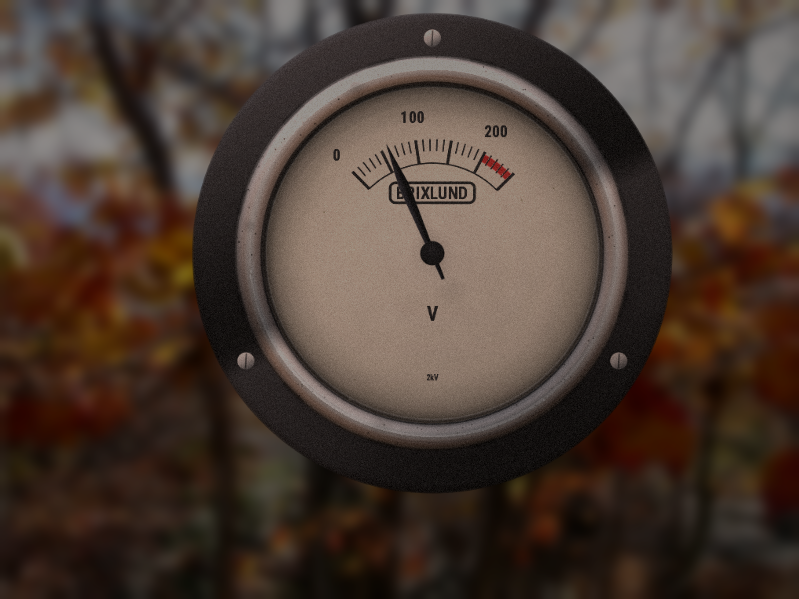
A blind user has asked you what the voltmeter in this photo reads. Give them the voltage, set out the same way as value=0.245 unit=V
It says value=60 unit=V
